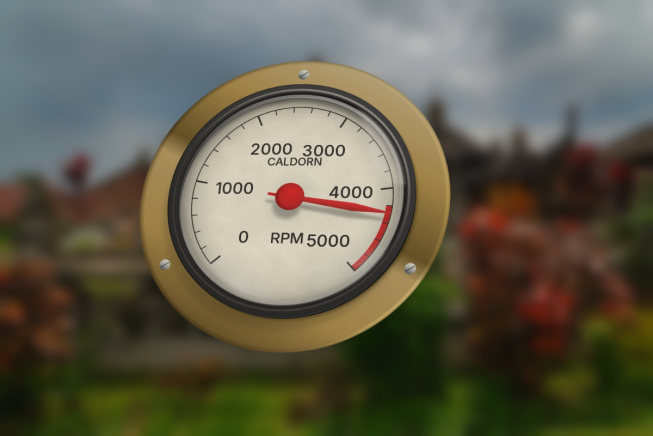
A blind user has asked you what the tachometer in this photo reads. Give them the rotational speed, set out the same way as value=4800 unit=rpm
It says value=4300 unit=rpm
